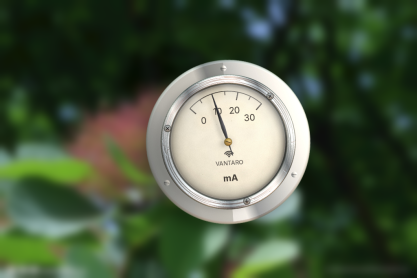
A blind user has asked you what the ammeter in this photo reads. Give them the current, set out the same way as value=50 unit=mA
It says value=10 unit=mA
